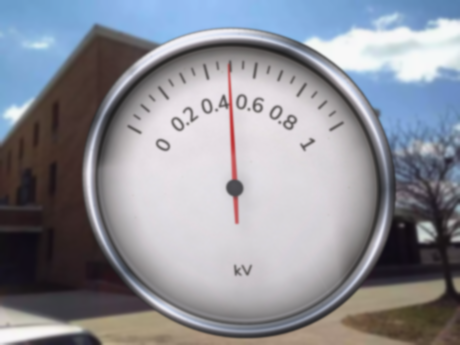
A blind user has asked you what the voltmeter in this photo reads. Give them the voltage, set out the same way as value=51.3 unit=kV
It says value=0.5 unit=kV
